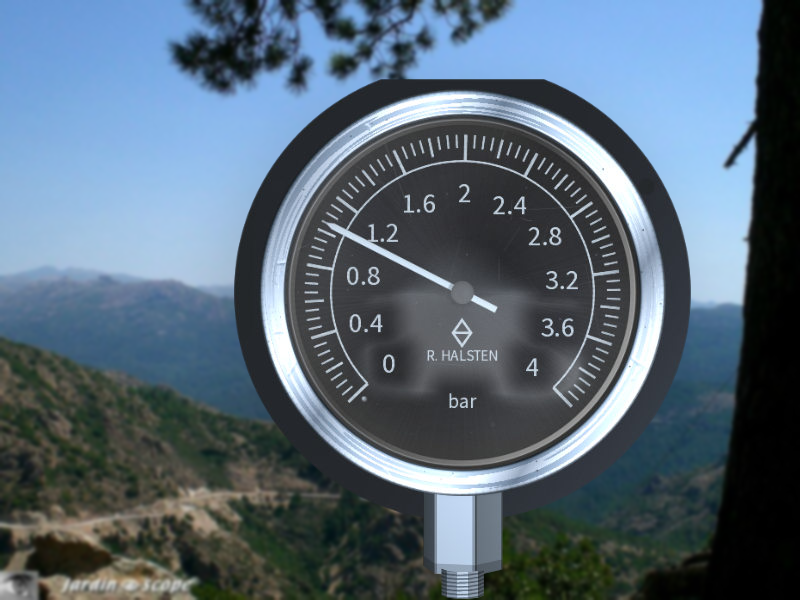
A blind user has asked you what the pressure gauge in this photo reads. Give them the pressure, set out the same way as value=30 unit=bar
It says value=1.05 unit=bar
